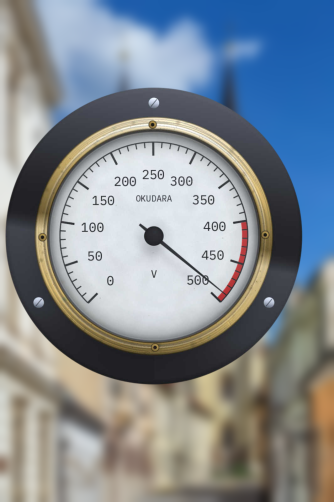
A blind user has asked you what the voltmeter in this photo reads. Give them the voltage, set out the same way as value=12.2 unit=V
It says value=490 unit=V
